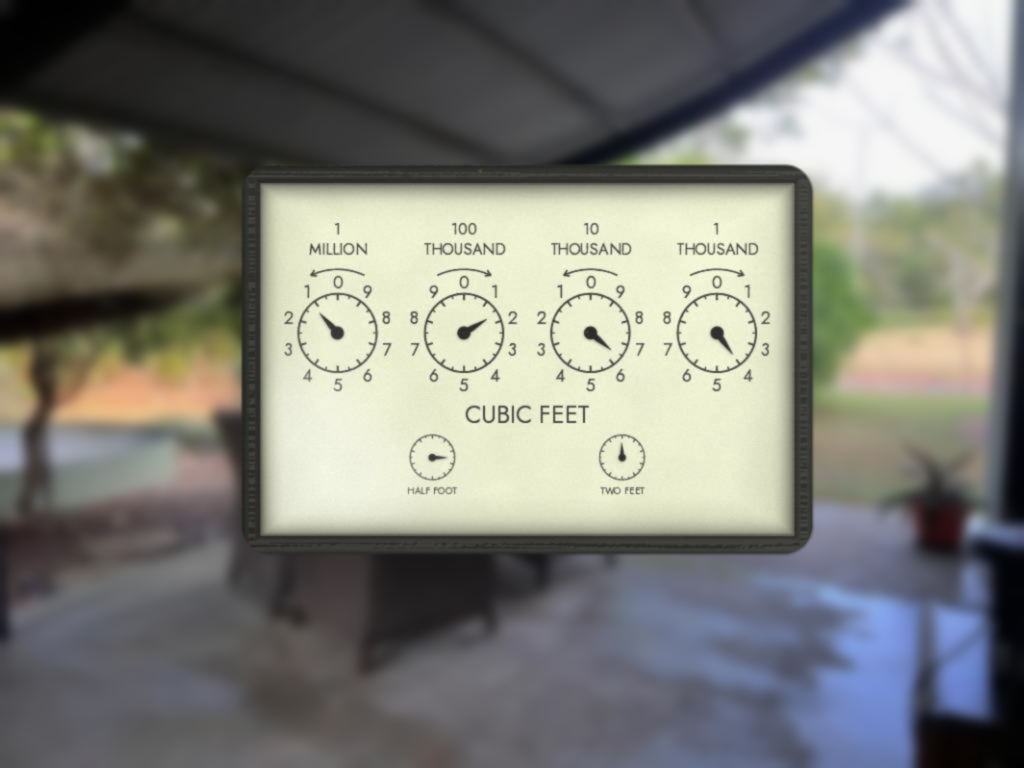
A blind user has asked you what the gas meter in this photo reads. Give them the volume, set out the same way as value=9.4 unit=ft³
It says value=116400 unit=ft³
